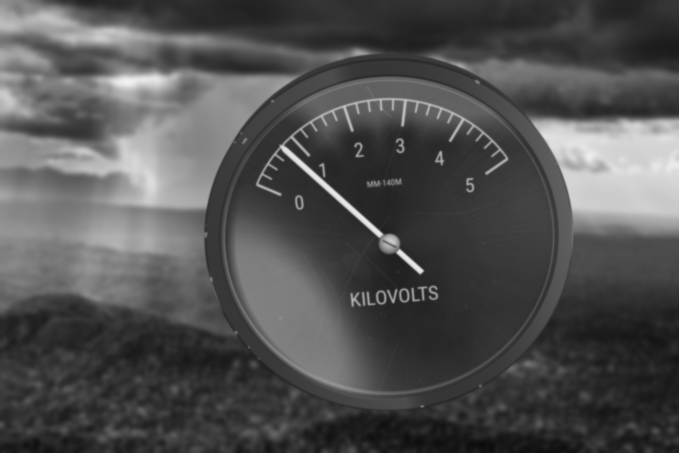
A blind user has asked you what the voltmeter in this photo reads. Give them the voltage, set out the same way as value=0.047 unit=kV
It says value=0.8 unit=kV
